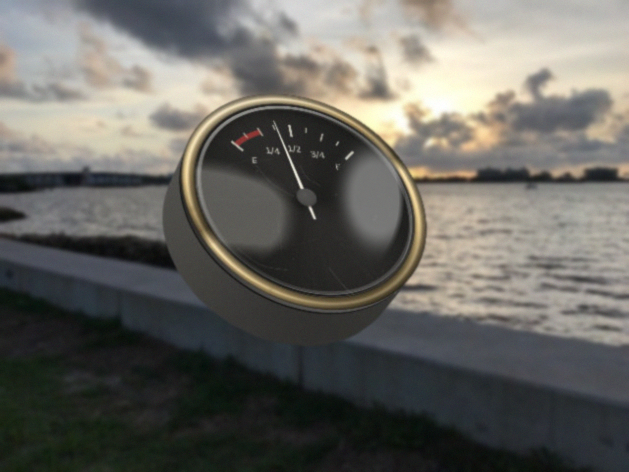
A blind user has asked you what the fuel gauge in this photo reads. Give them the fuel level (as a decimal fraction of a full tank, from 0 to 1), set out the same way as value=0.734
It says value=0.375
